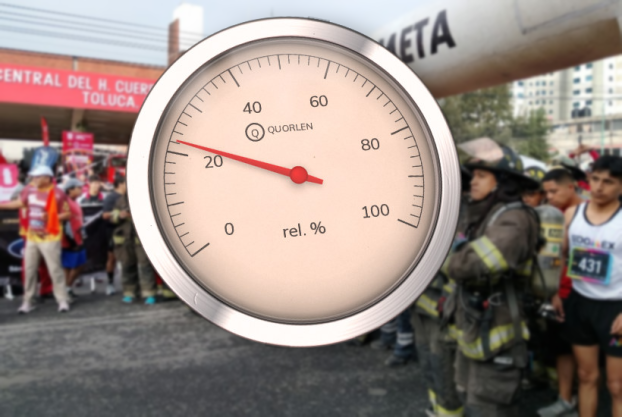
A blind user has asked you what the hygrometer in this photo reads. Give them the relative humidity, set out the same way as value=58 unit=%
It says value=22 unit=%
